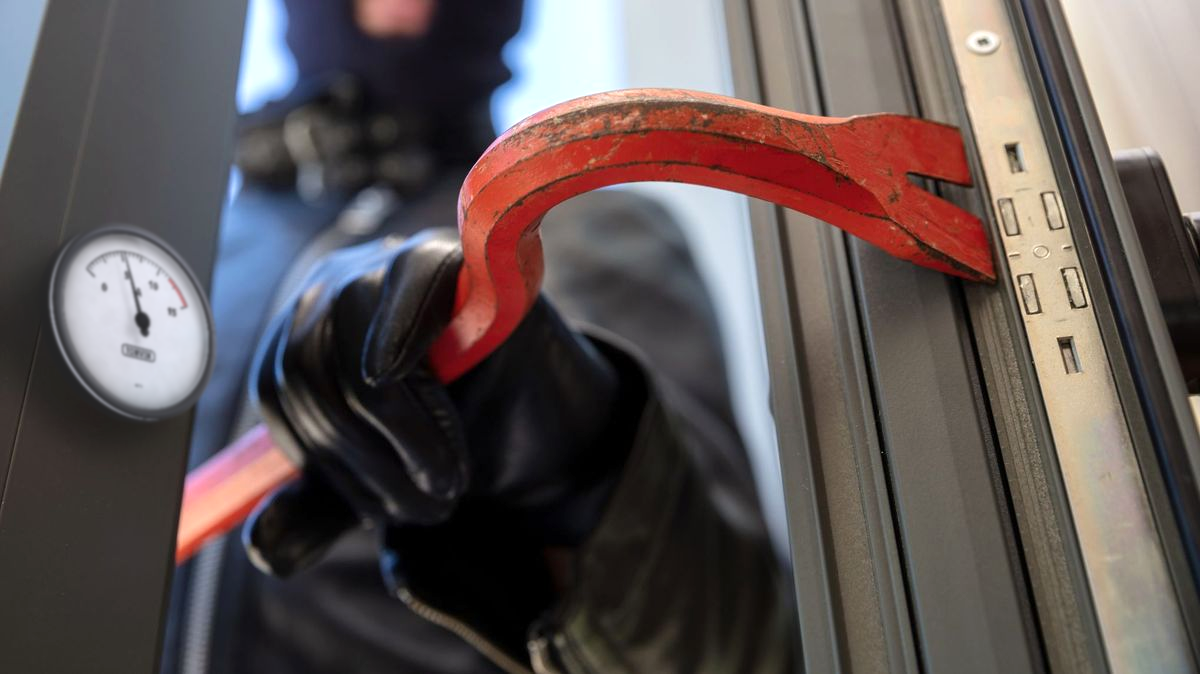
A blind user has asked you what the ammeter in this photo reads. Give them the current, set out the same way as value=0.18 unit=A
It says value=5 unit=A
